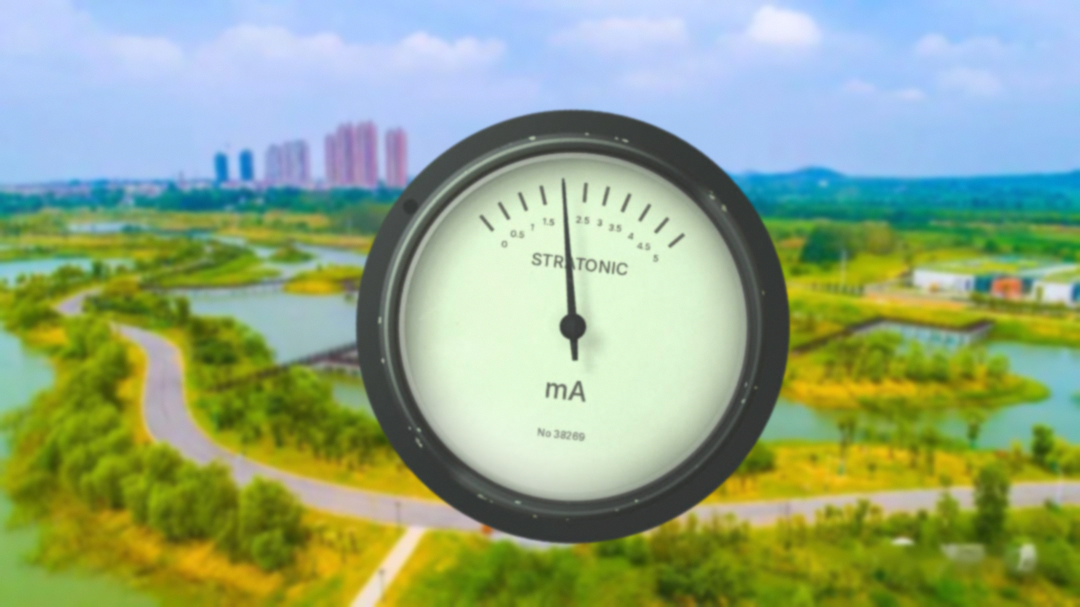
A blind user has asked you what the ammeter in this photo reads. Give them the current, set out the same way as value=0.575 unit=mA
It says value=2 unit=mA
